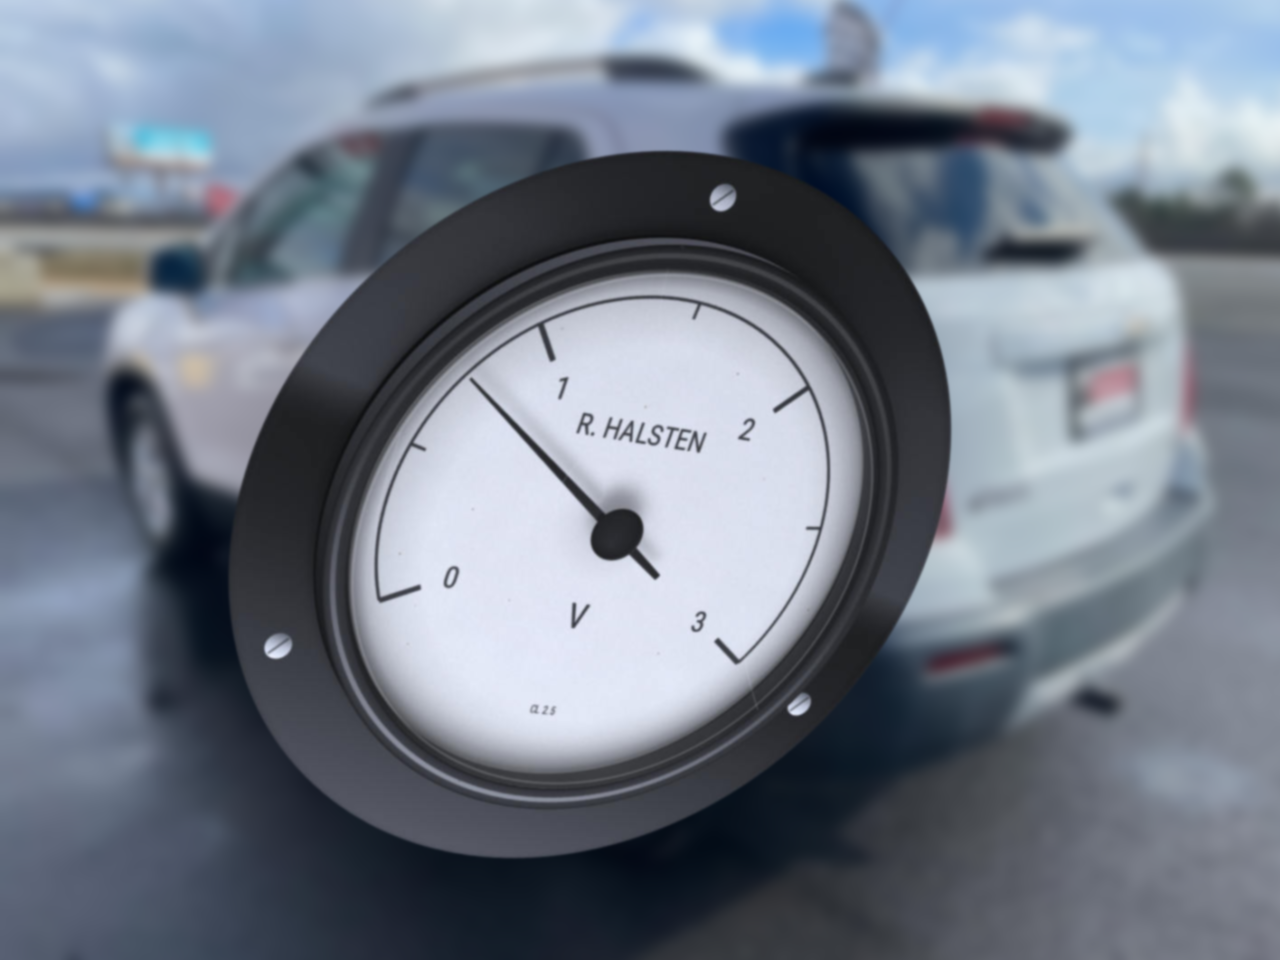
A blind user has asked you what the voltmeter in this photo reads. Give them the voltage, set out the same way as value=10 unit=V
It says value=0.75 unit=V
